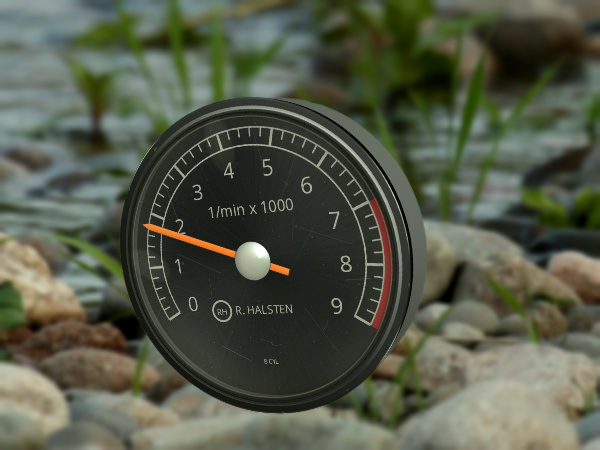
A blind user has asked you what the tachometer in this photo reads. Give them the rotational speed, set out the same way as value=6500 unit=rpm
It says value=1800 unit=rpm
